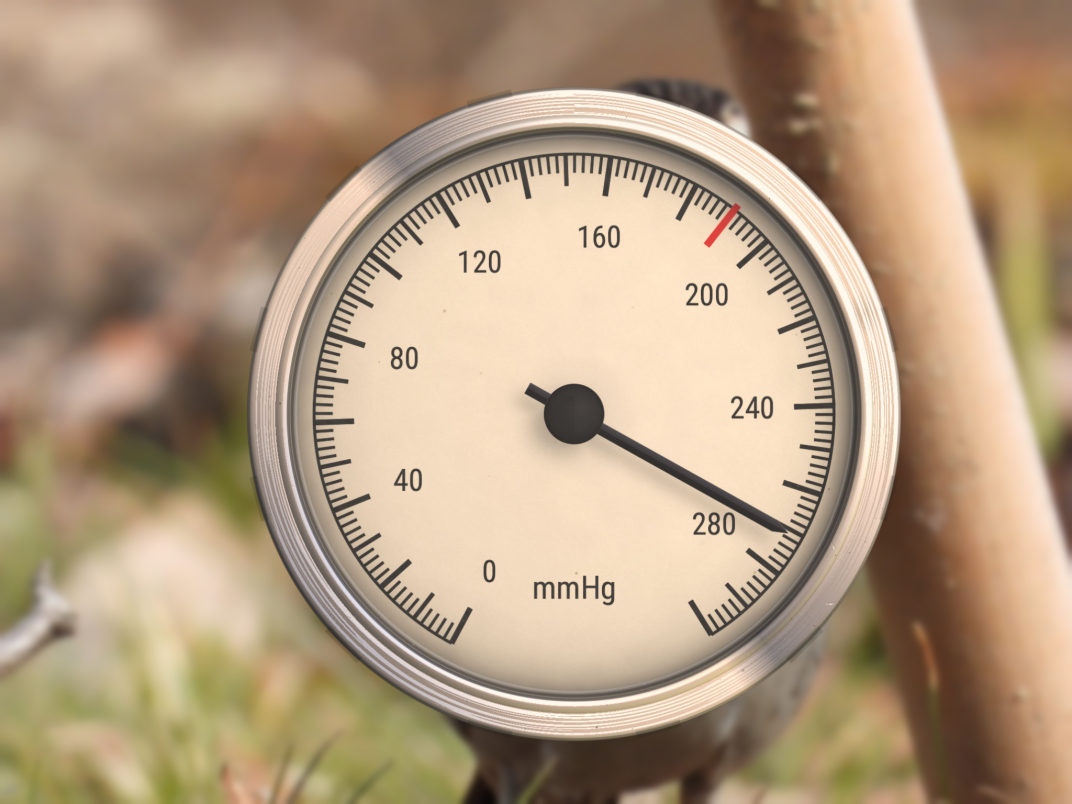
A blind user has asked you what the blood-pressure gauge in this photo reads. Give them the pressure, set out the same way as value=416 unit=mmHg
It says value=271 unit=mmHg
